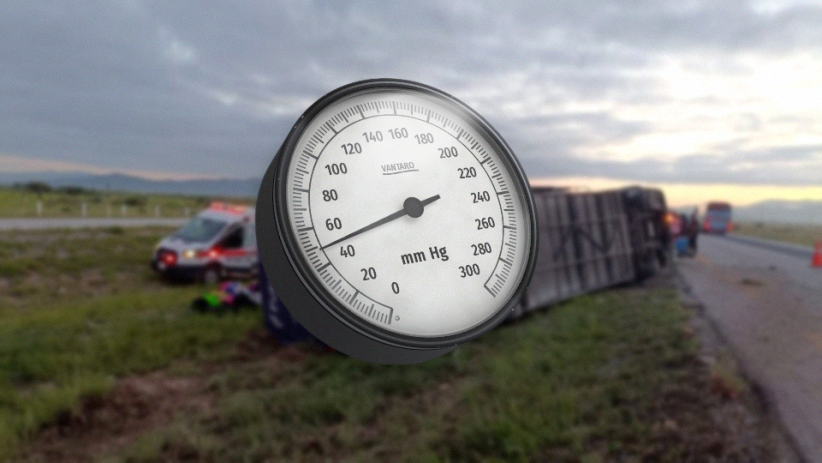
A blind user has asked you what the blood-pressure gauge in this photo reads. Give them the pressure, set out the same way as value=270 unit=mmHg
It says value=48 unit=mmHg
